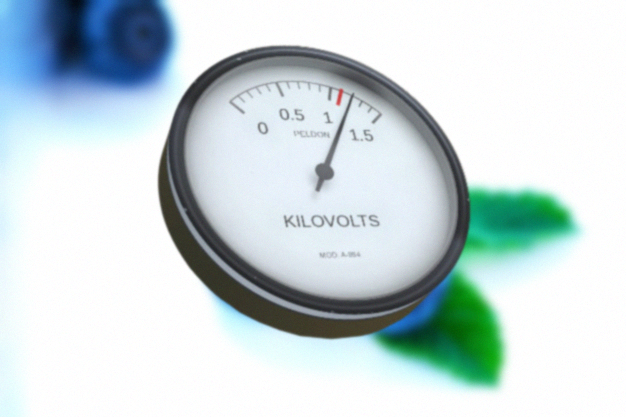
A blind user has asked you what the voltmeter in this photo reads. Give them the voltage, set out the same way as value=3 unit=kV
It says value=1.2 unit=kV
